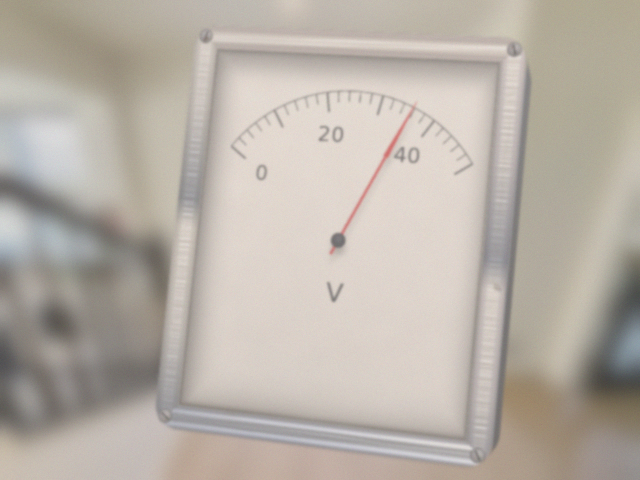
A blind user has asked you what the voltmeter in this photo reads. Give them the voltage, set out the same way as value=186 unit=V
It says value=36 unit=V
